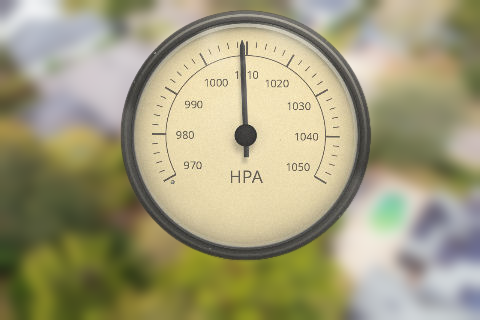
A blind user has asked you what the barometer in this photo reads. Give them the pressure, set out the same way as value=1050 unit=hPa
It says value=1009 unit=hPa
